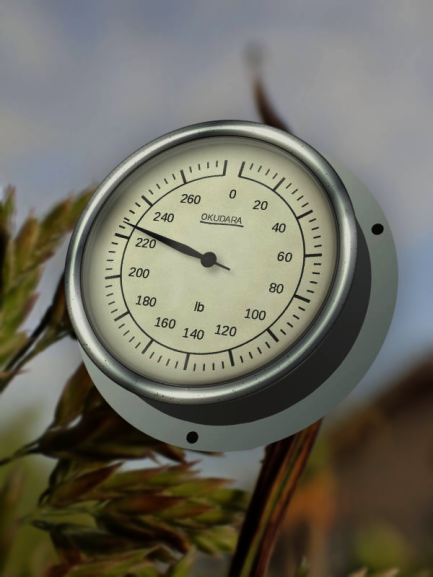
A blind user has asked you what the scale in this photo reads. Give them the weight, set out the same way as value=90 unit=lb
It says value=226 unit=lb
